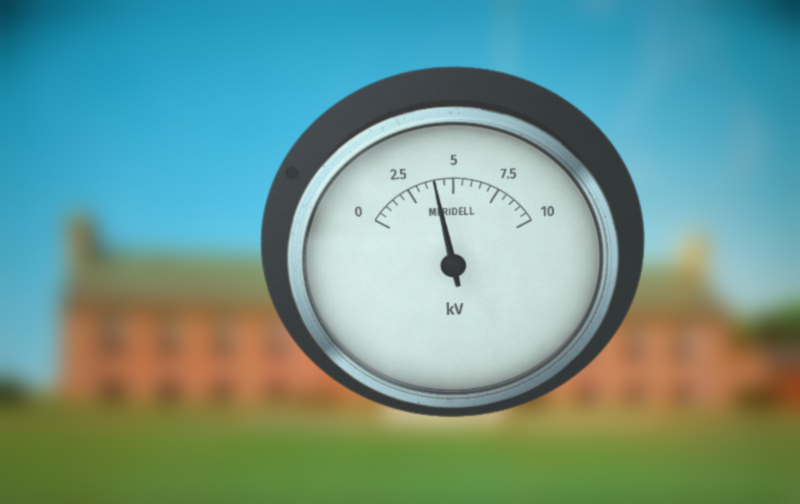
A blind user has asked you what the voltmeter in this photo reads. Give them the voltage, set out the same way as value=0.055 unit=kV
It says value=4 unit=kV
